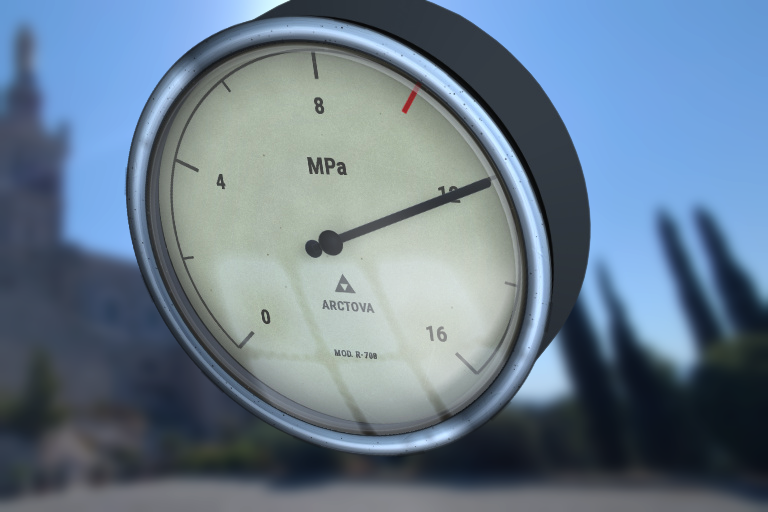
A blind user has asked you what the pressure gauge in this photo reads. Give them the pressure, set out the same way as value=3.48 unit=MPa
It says value=12 unit=MPa
